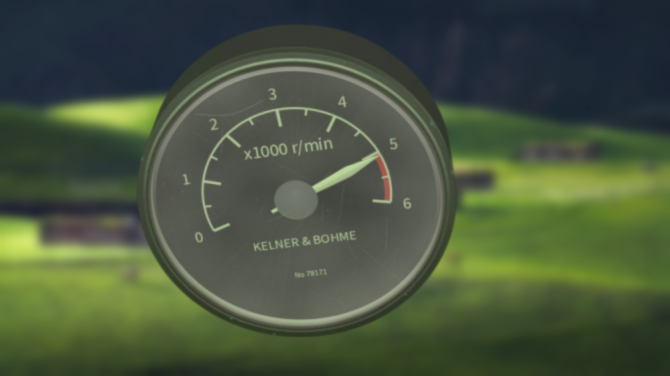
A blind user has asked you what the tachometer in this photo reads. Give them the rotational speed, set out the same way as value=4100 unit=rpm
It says value=5000 unit=rpm
